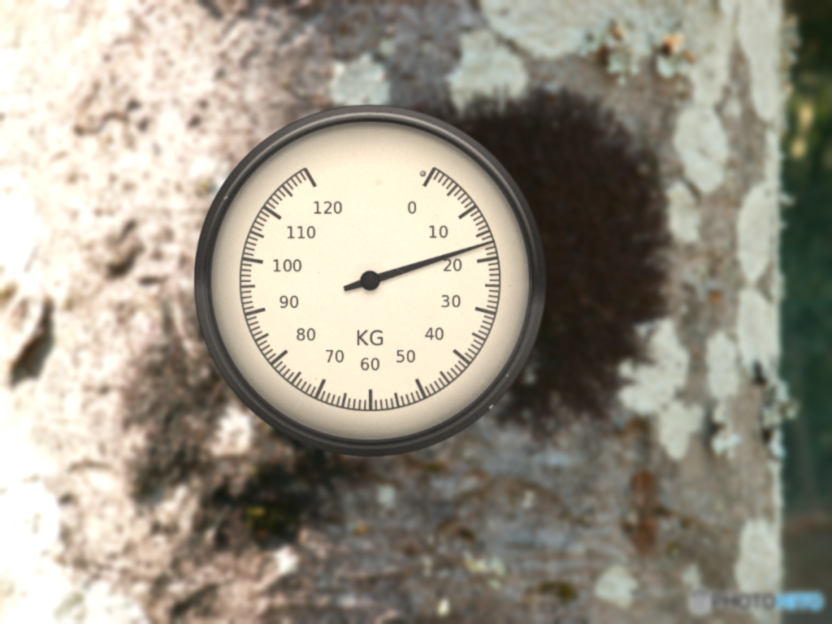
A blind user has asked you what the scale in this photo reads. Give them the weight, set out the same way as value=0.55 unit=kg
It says value=17 unit=kg
